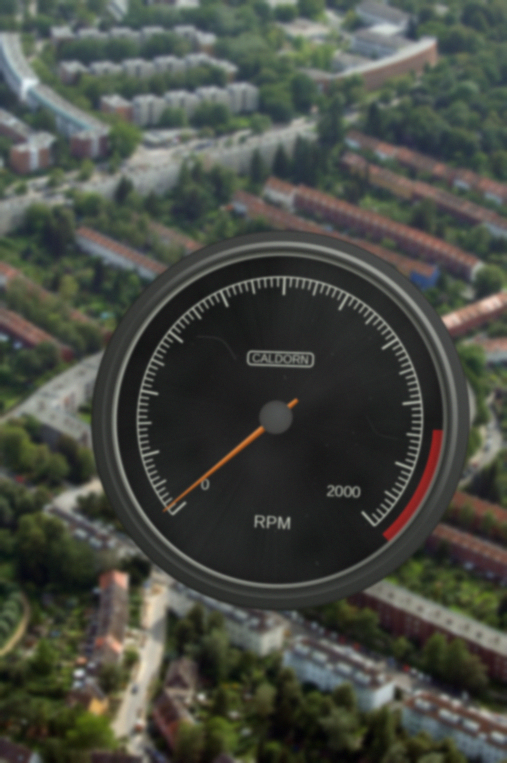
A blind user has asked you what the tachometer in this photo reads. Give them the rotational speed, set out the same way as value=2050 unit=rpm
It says value=20 unit=rpm
